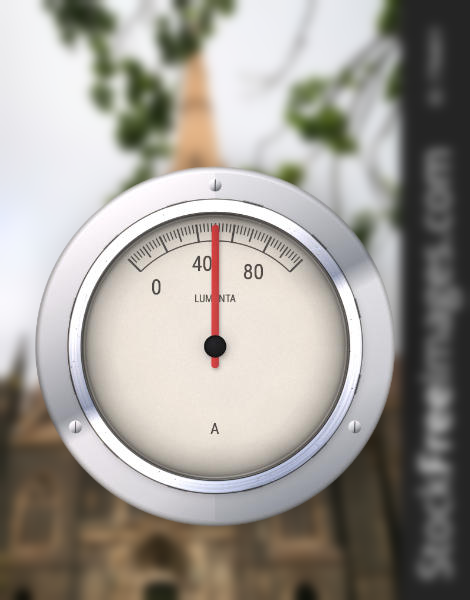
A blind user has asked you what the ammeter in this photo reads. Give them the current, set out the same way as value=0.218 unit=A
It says value=50 unit=A
